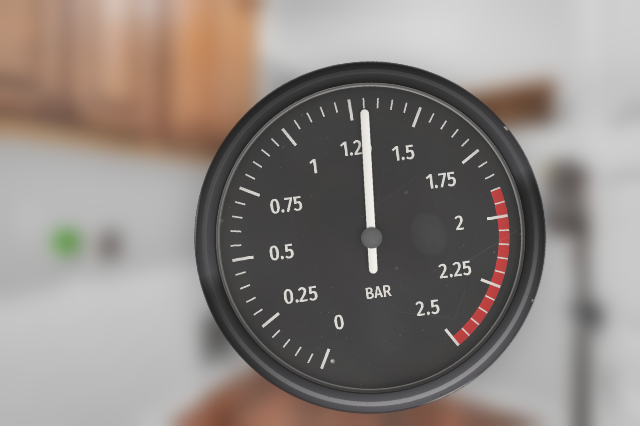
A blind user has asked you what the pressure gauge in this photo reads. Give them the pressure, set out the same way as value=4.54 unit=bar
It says value=1.3 unit=bar
